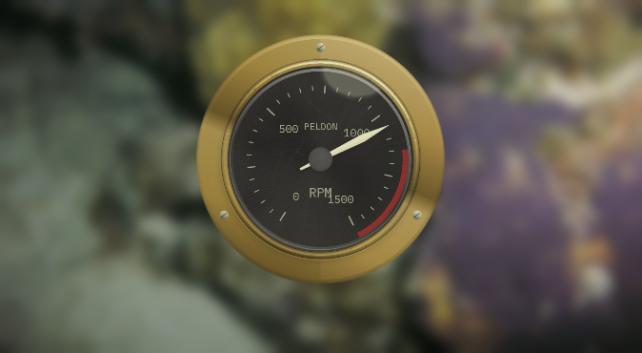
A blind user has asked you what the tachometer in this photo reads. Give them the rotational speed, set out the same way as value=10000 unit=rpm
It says value=1050 unit=rpm
